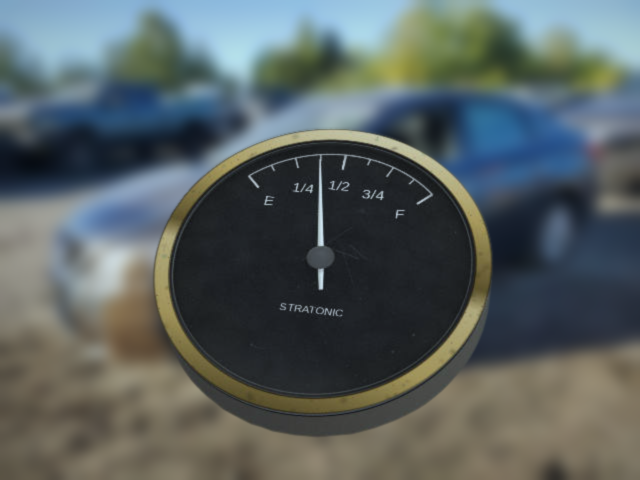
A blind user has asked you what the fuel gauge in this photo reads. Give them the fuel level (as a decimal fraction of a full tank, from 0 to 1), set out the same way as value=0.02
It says value=0.375
